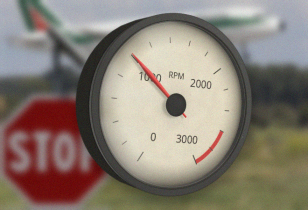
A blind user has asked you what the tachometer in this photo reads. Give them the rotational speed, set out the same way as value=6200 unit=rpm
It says value=1000 unit=rpm
